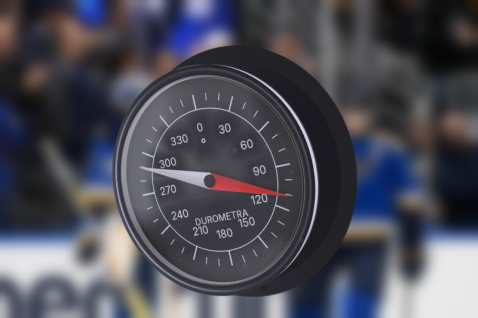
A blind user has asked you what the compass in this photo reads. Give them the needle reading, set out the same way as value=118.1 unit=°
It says value=110 unit=°
